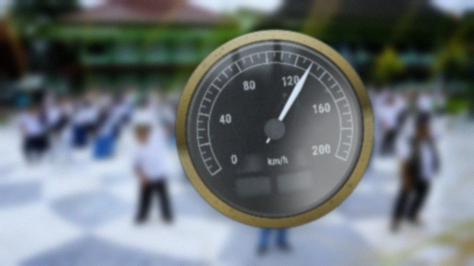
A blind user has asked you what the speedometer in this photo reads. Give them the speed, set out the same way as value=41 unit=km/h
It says value=130 unit=km/h
